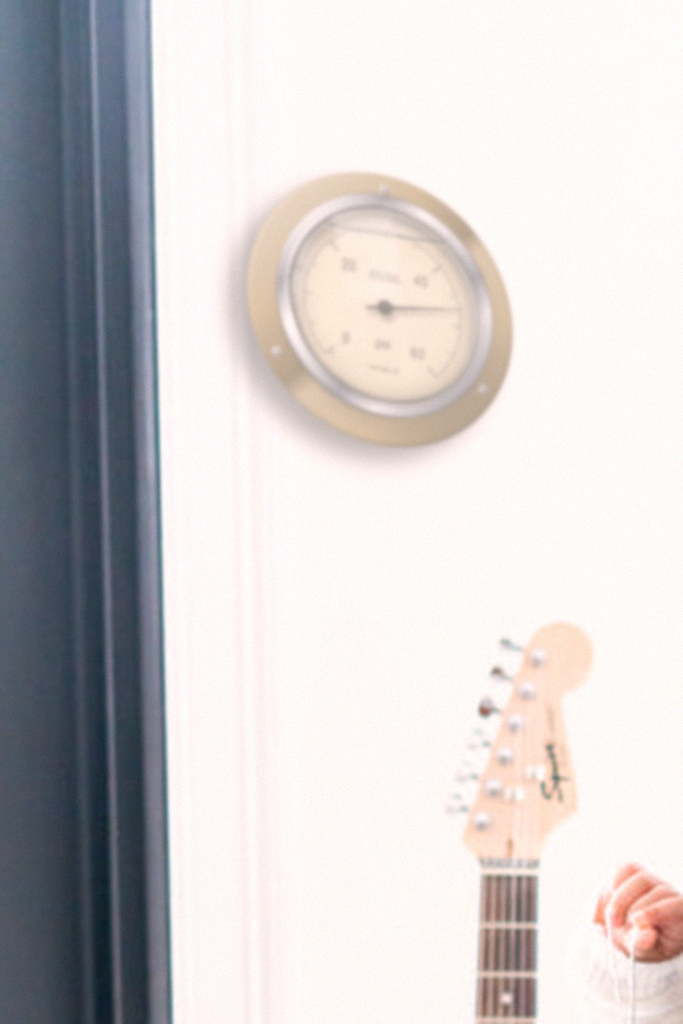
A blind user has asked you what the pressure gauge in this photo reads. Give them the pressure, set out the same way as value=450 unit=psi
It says value=47.5 unit=psi
